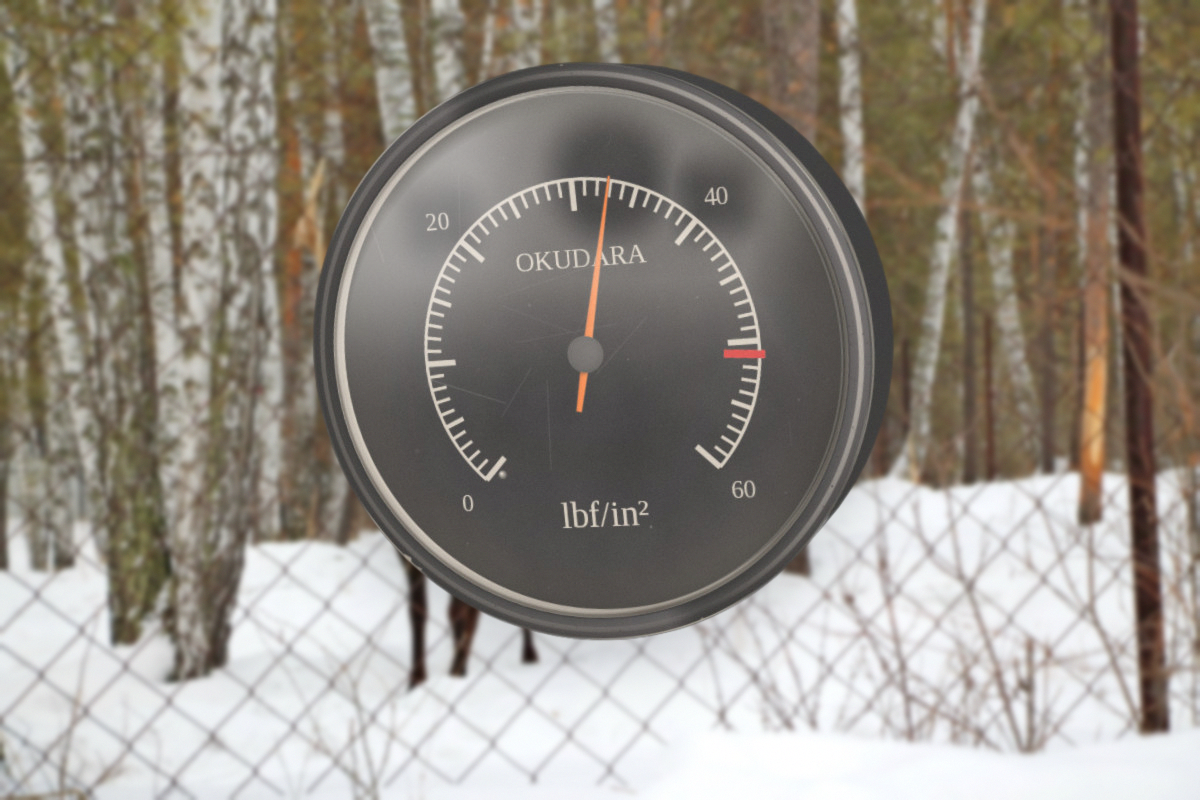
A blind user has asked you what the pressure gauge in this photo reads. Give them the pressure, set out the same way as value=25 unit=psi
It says value=33 unit=psi
